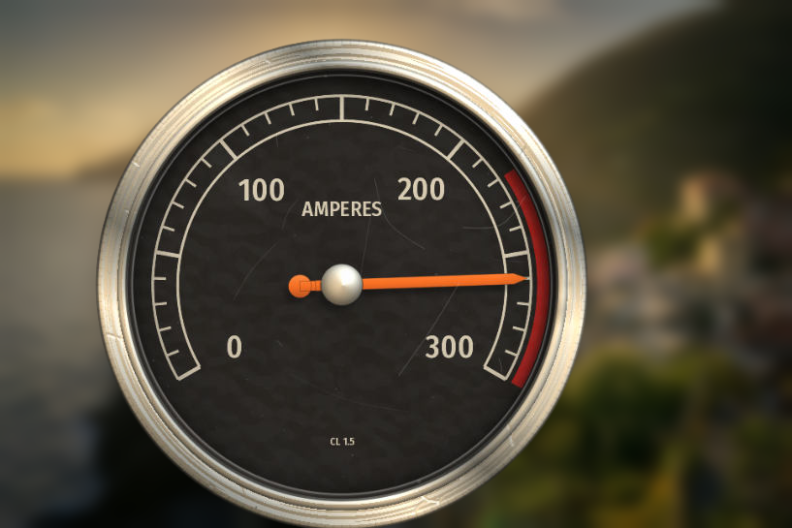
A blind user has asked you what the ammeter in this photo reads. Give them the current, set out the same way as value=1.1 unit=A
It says value=260 unit=A
